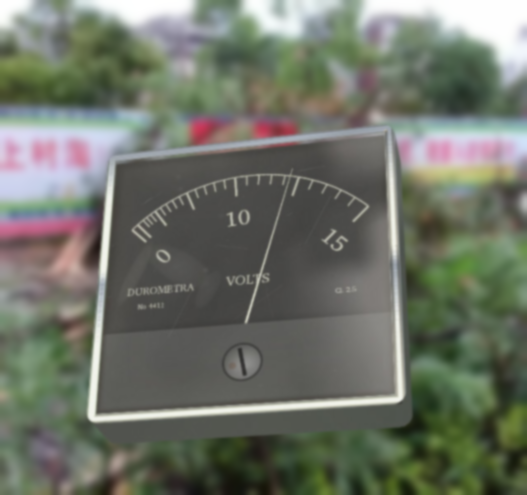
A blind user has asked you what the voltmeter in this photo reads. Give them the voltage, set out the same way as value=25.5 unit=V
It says value=12.25 unit=V
